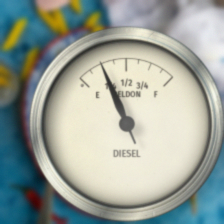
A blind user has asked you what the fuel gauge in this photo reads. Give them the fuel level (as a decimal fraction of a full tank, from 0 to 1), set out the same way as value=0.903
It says value=0.25
